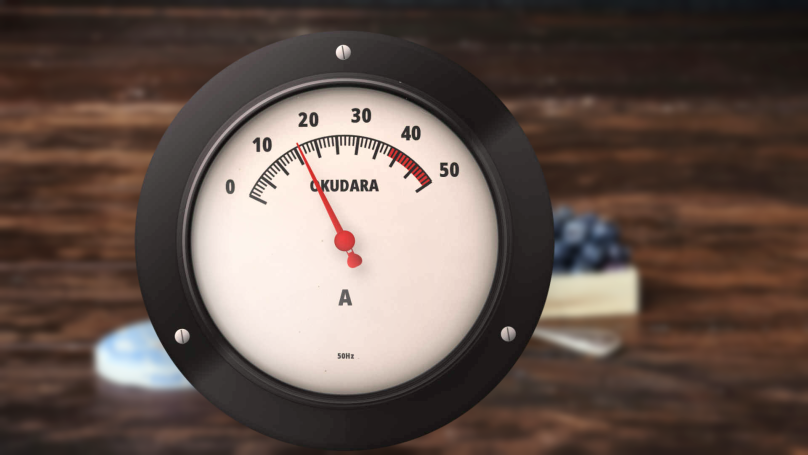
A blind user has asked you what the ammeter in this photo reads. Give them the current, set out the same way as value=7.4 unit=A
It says value=16 unit=A
